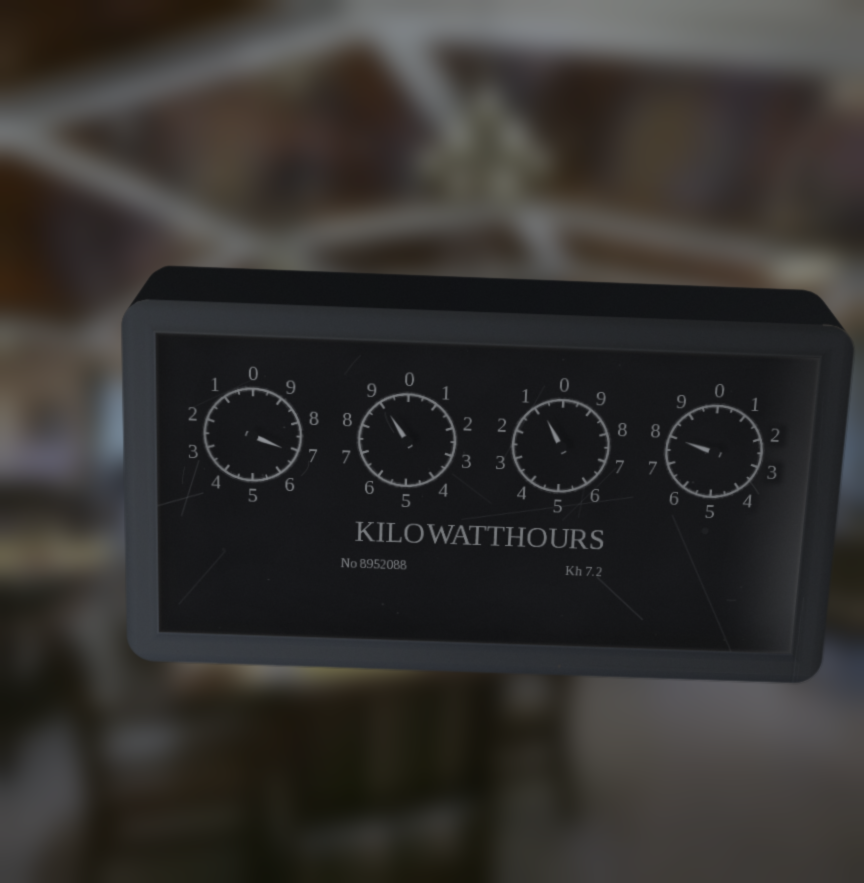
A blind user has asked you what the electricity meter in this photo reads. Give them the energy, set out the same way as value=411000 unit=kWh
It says value=6908 unit=kWh
